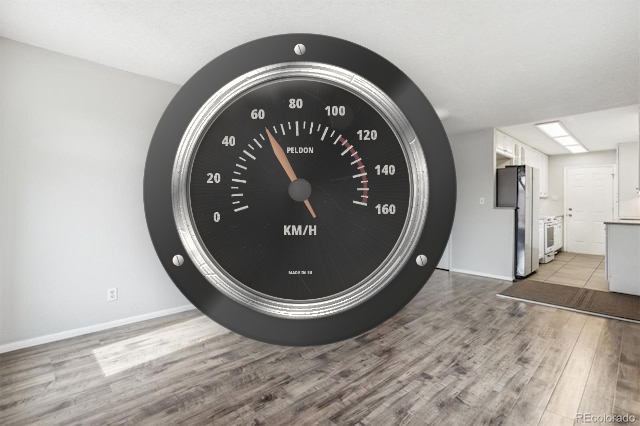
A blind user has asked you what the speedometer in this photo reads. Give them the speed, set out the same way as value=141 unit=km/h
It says value=60 unit=km/h
